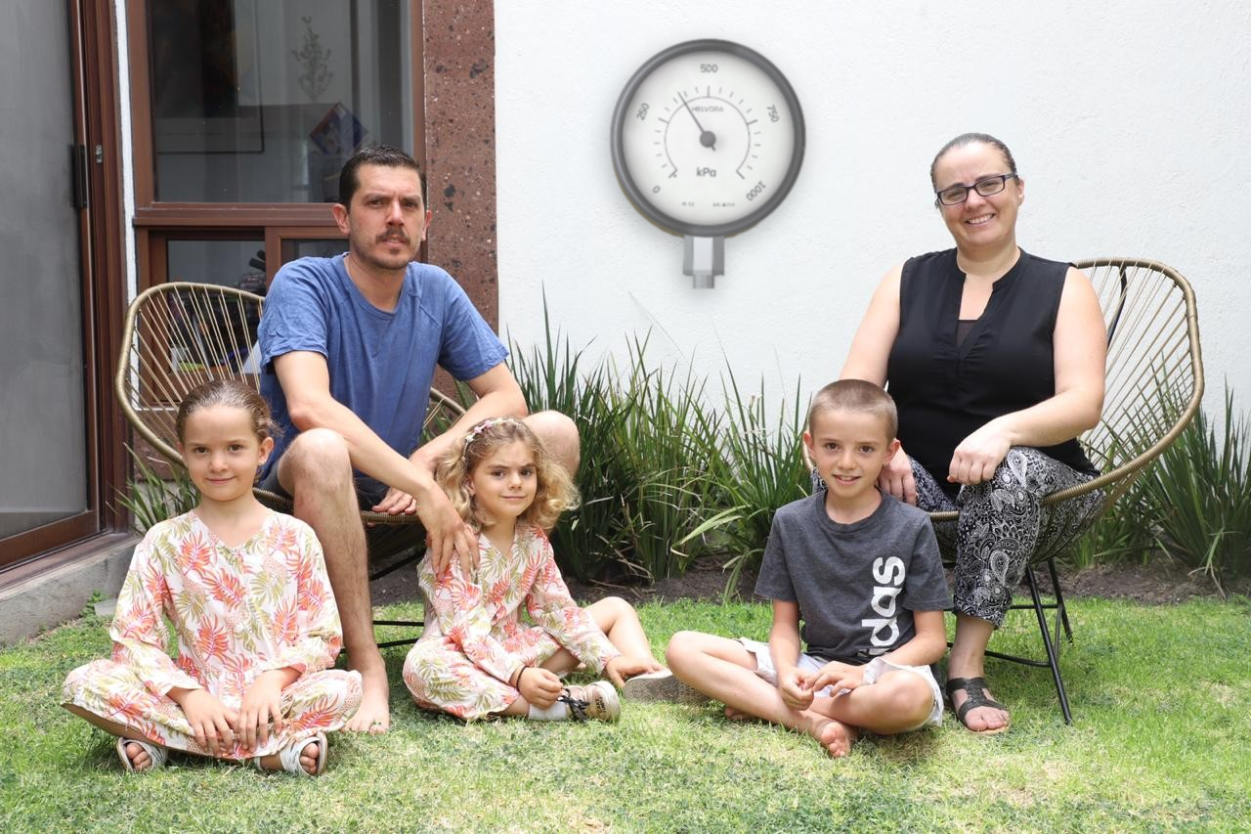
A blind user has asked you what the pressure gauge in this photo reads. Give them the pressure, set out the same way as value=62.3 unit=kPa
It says value=375 unit=kPa
